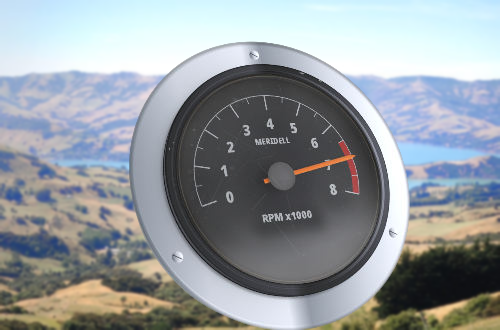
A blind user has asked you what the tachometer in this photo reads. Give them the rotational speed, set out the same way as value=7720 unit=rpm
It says value=7000 unit=rpm
